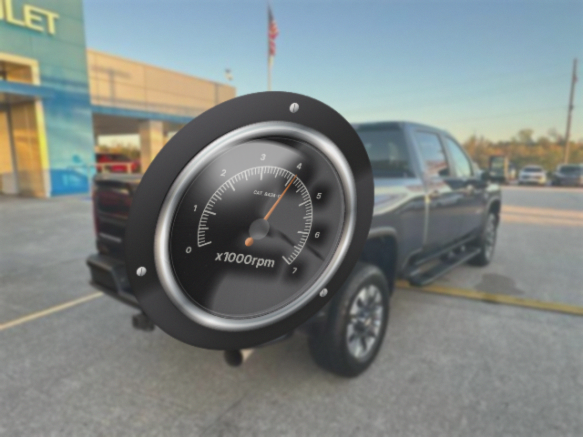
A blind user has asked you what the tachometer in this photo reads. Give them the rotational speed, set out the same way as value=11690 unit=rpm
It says value=4000 unit=rpm
